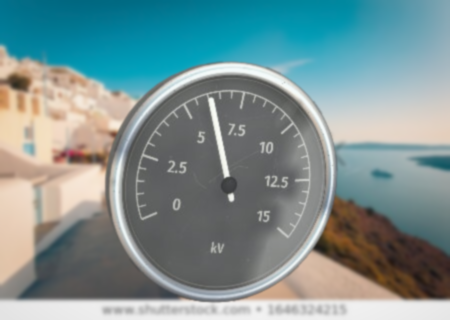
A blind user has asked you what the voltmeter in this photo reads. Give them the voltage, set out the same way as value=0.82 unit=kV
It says value=6 unit=kV
